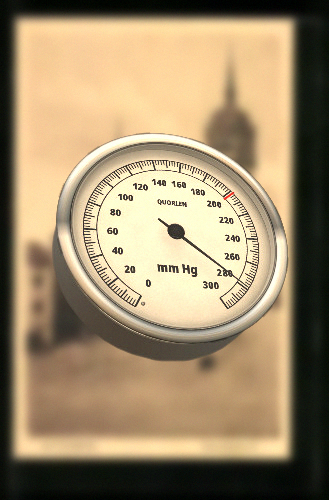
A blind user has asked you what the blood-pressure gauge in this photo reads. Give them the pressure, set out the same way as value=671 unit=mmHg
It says value=280 unit=mmHg
